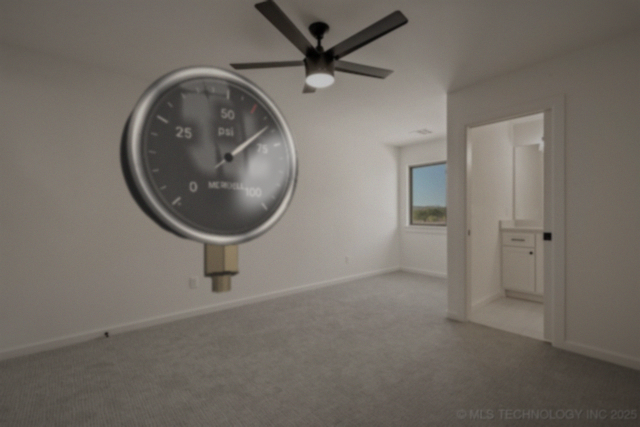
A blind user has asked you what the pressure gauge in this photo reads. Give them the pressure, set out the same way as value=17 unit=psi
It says value=67.5 unit=psi
